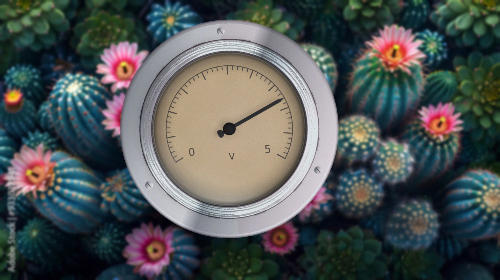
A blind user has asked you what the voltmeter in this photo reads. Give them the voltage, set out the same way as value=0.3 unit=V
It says value=3.8 unit=V
